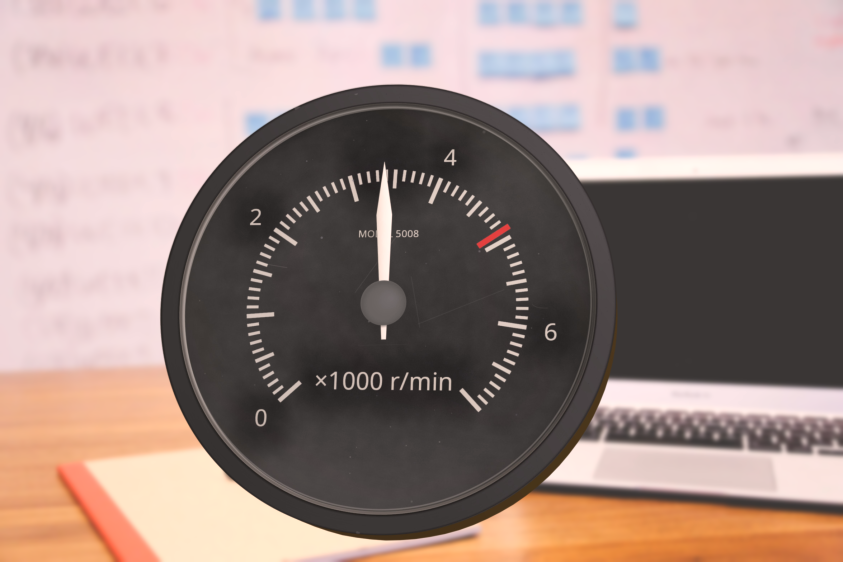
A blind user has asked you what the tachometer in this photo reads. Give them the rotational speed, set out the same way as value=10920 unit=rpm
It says value=3400 unit=rpm
